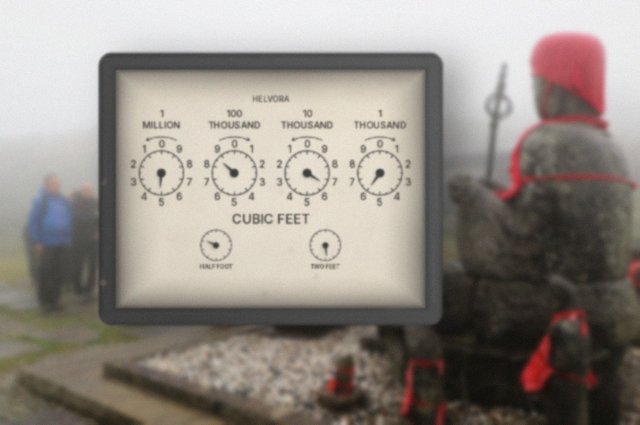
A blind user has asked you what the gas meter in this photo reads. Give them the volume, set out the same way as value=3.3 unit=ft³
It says value=486600 unit=ft³
